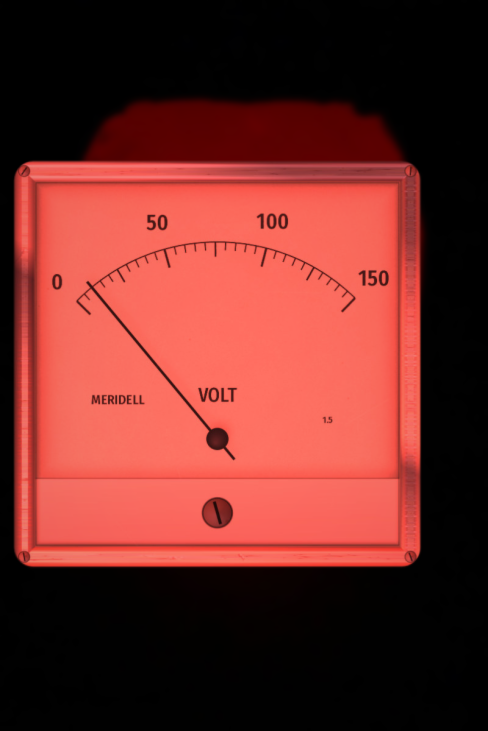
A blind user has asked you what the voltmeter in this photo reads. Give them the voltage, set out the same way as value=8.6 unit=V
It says value=10 unit=V
